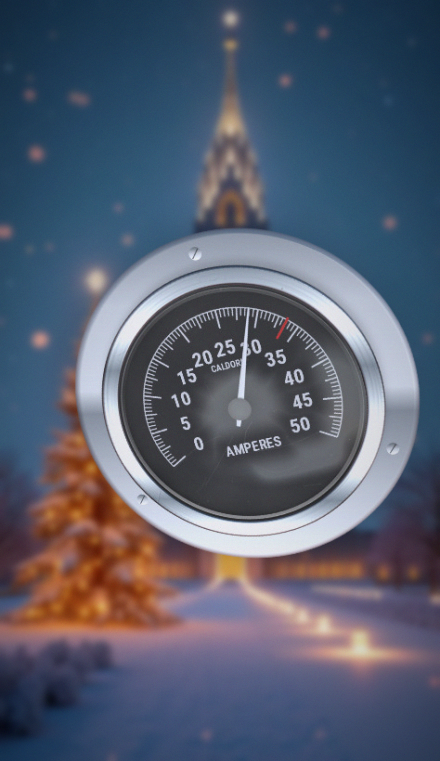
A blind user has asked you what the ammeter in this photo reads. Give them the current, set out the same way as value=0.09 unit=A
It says value=29 unit=A
